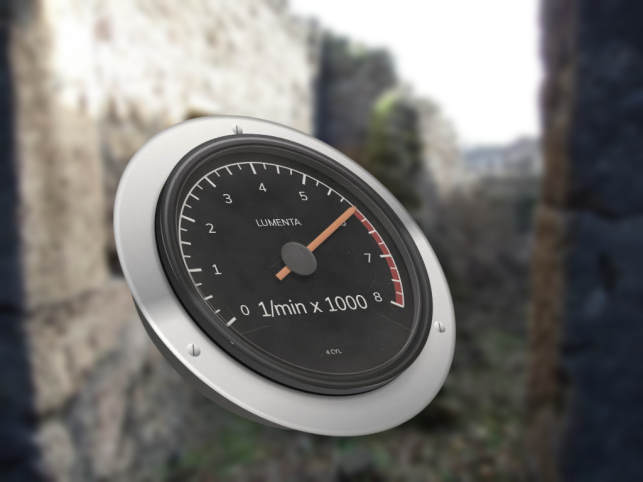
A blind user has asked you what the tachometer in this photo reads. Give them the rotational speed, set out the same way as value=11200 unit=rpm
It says value=6000 unit=rpm
